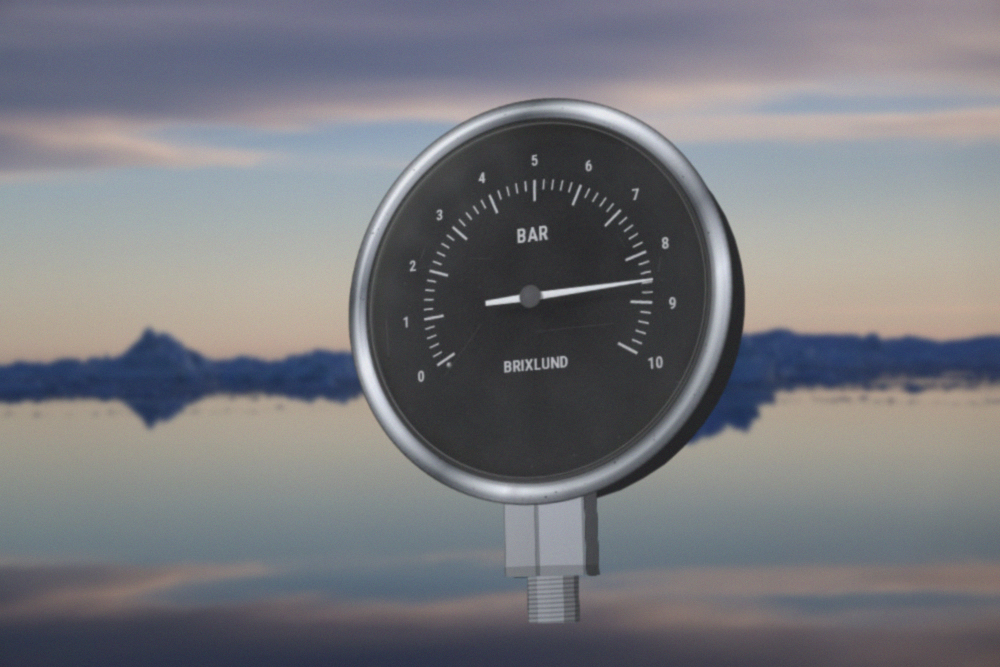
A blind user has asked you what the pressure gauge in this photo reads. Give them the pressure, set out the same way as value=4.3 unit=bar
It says value=8.6 unit=bar
